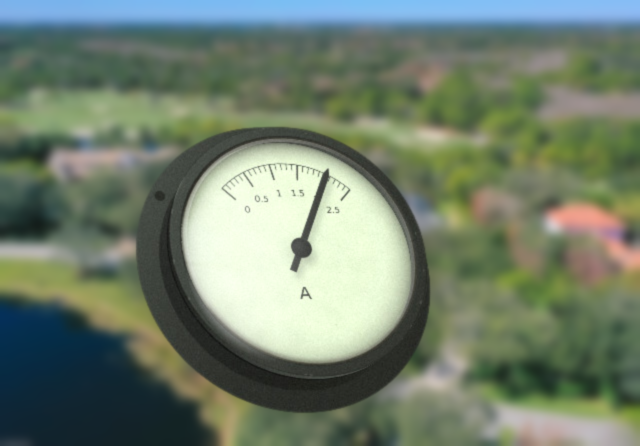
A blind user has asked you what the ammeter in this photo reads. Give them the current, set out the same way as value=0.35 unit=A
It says value=2 unit=A
